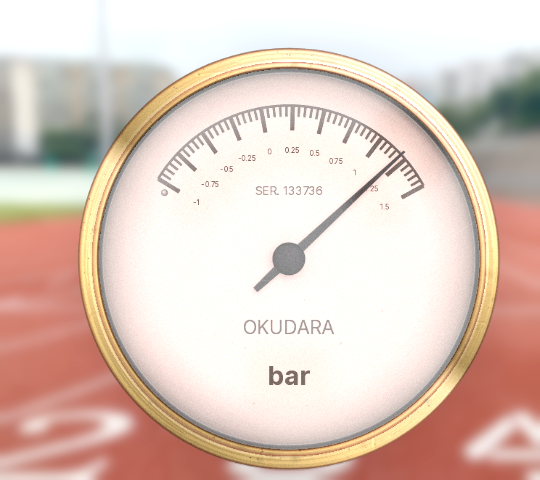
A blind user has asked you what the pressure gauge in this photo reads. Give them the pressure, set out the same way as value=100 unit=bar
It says value=1.2 unit=bar
